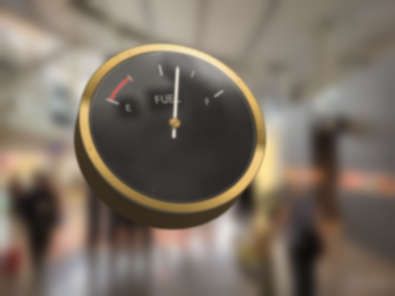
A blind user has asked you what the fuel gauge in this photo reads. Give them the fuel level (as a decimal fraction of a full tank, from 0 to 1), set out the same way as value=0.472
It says value=0.625
